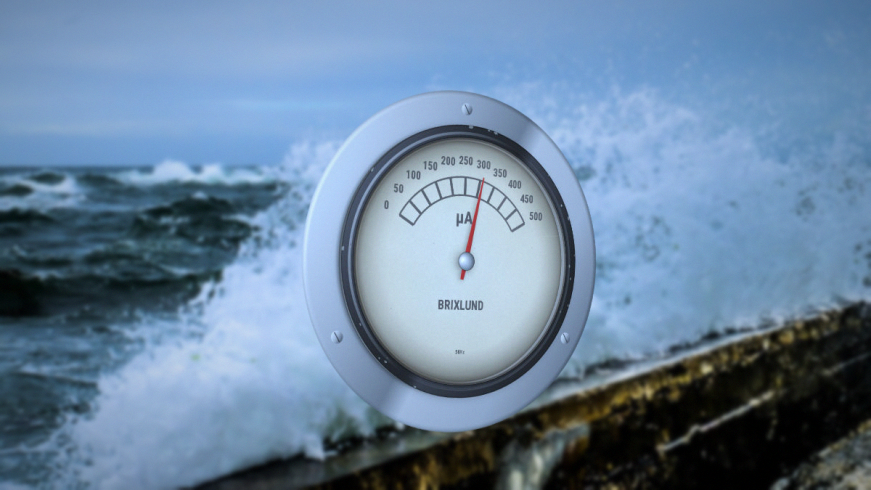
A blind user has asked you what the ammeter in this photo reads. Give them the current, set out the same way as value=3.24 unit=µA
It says value=300 unit=µA
